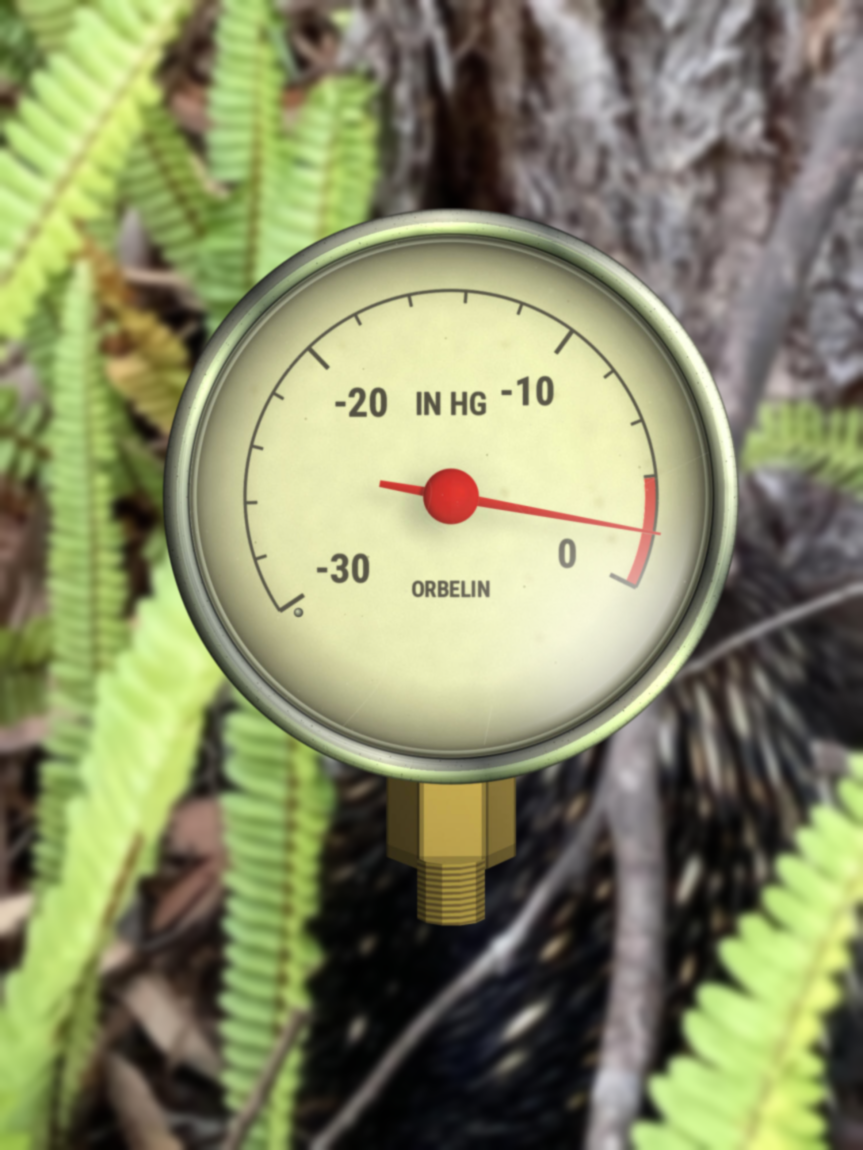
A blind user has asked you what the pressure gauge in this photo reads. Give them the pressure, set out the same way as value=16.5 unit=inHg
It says value=-2 unit=inHg
